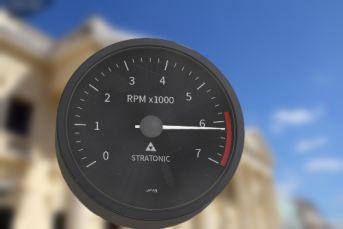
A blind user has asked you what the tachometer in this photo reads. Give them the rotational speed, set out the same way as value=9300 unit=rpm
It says value=6200 unit=rpm
